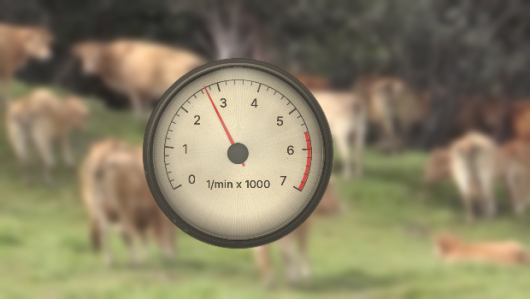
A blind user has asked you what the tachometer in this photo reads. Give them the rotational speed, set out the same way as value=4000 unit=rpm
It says value=2700 unit=rpm
